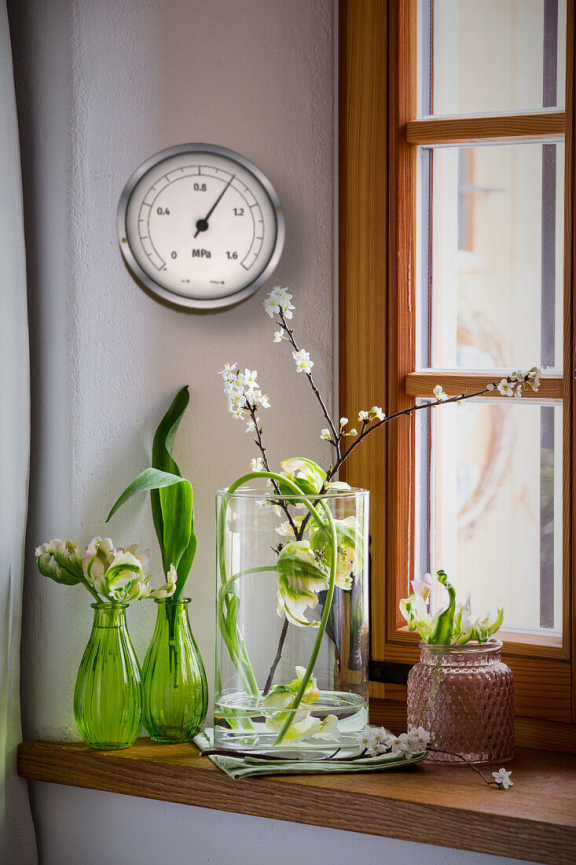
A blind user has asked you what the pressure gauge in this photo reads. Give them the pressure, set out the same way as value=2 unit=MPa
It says value=1 unit=MPa
